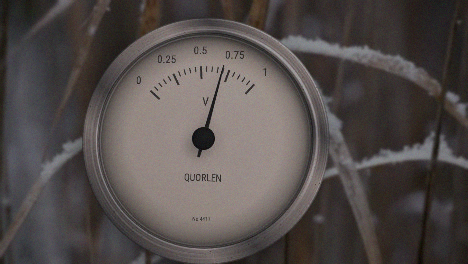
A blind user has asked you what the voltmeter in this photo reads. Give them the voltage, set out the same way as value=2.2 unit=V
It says value=0.7 unit=V
